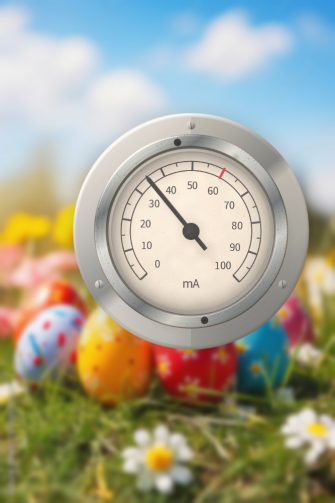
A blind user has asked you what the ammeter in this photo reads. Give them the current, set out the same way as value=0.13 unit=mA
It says value=35 unit=mA
